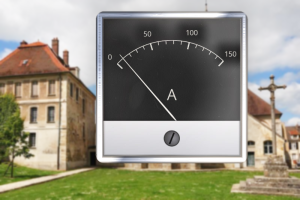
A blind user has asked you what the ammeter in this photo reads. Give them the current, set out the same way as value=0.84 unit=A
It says value=10 unit=A
